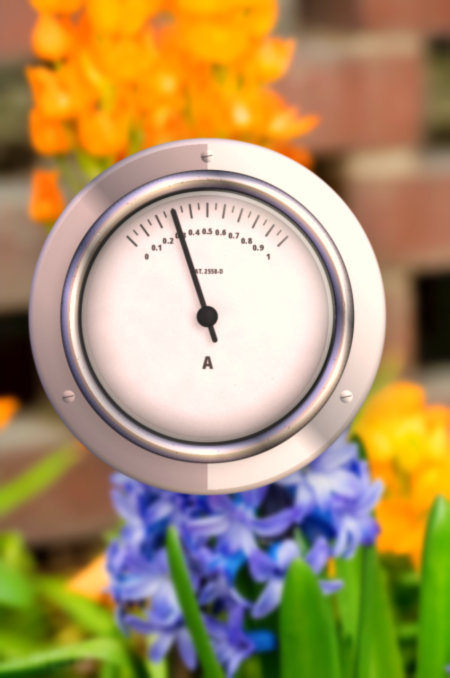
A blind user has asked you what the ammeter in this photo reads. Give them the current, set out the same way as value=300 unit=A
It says value=0.3 unit=A
